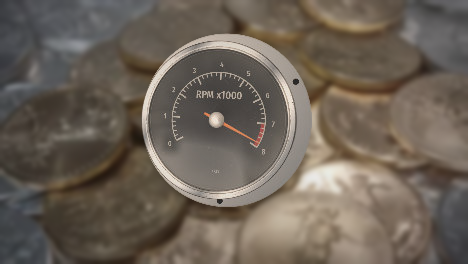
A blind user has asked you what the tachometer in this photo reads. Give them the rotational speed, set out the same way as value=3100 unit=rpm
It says value=7800 unit=rpm
